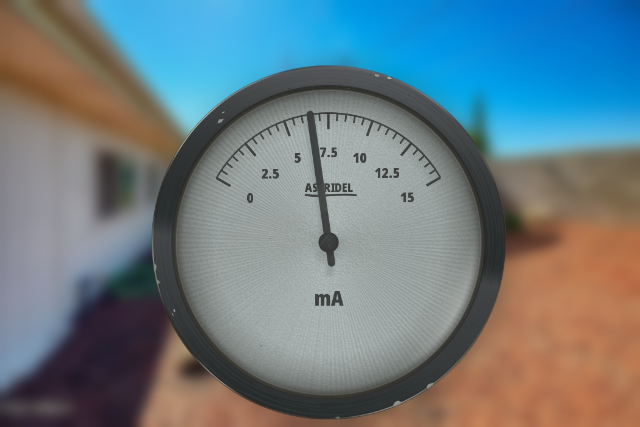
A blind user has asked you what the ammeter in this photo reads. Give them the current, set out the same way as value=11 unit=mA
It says value=6.5 unit=mA
